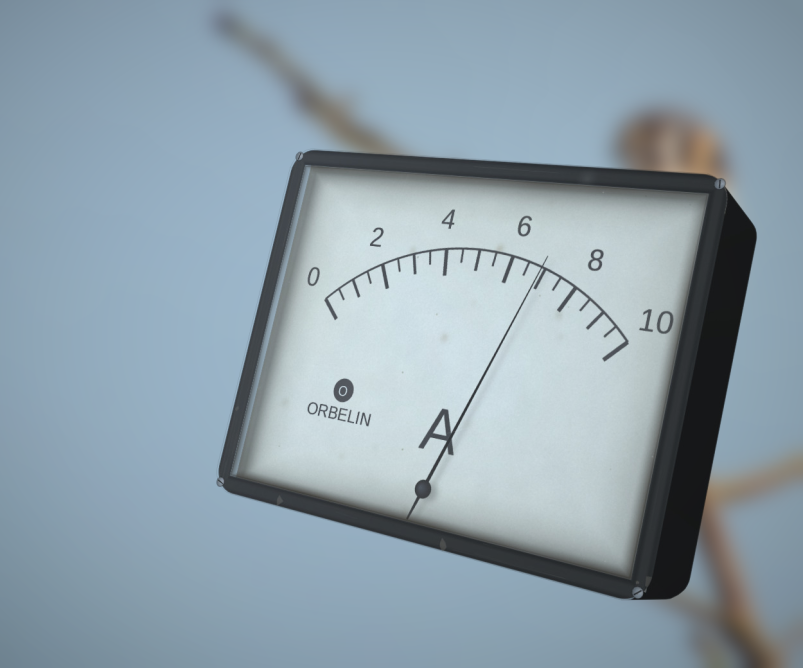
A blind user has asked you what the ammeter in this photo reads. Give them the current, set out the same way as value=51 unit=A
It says value=7 unit=A
